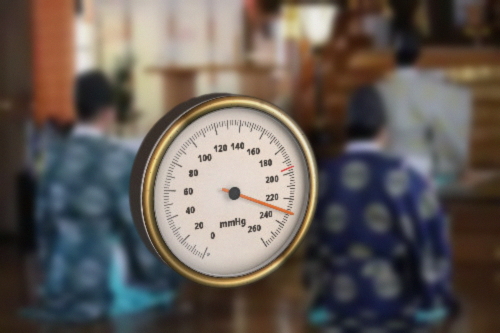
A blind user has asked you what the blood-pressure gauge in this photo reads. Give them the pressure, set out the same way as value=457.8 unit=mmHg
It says value=230 unit=mmHg
